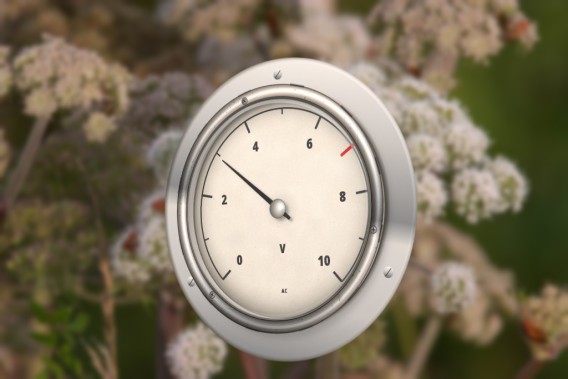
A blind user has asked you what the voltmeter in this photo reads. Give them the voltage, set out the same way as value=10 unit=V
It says value=3 unit=V
